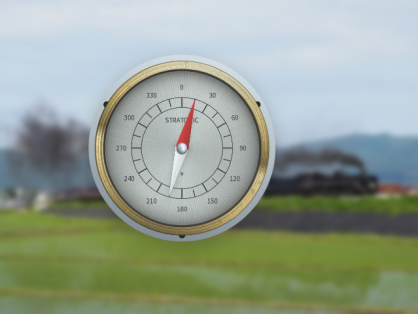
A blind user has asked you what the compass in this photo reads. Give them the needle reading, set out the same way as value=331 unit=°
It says value=15 unit=°
